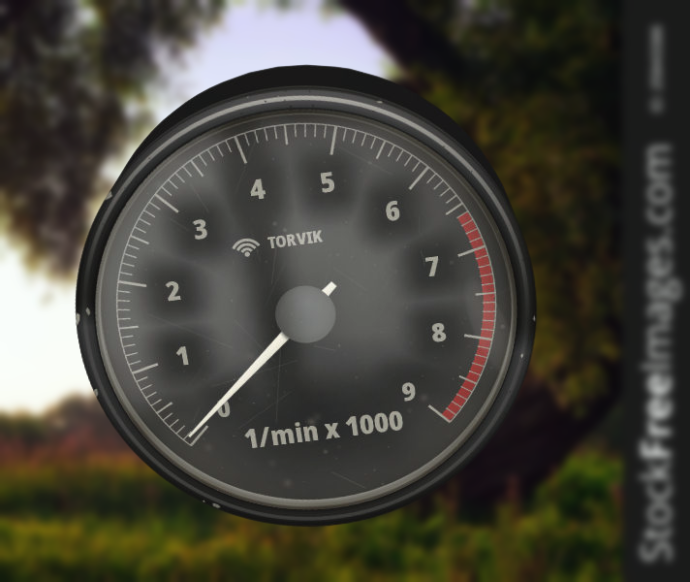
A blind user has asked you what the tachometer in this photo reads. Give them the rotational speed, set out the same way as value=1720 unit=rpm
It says value=100 unit=rpm
